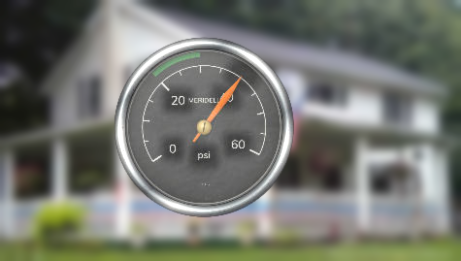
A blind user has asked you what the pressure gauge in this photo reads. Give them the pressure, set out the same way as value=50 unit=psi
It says value=40 unit=psi
